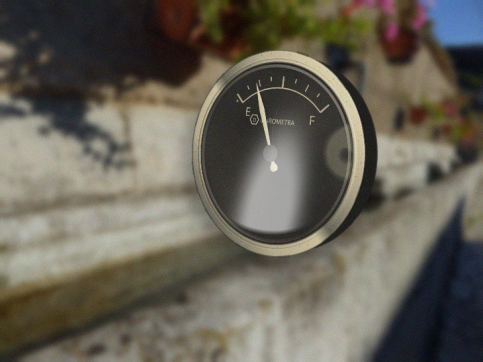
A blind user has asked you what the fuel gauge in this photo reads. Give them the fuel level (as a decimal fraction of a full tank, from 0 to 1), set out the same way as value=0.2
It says value=0.25
